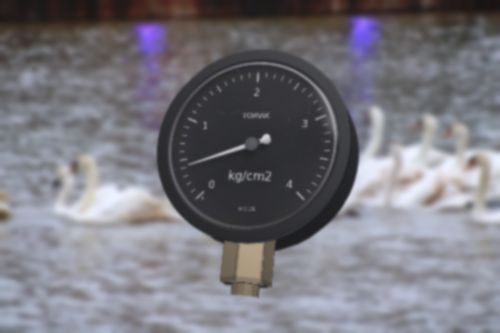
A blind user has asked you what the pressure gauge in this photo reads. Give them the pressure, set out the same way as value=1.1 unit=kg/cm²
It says value=0.4 unit=kg/cm²
